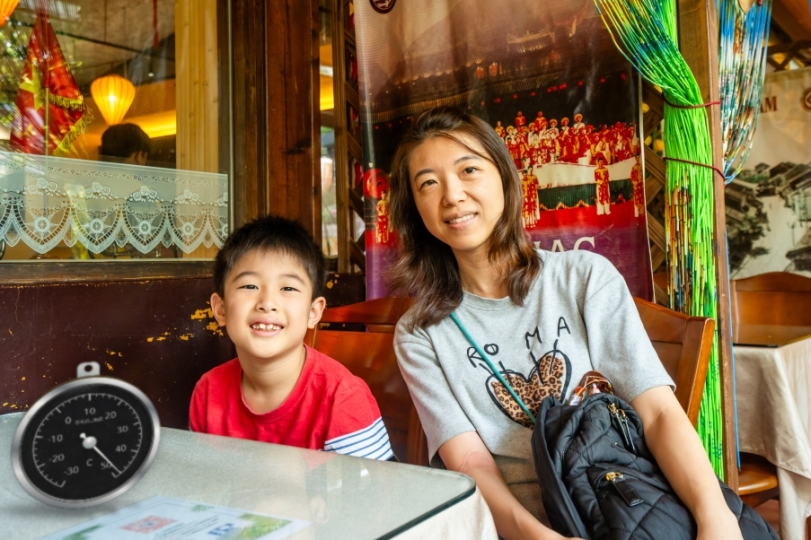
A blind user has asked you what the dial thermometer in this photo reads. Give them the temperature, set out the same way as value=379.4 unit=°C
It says value=48 unit=°C
